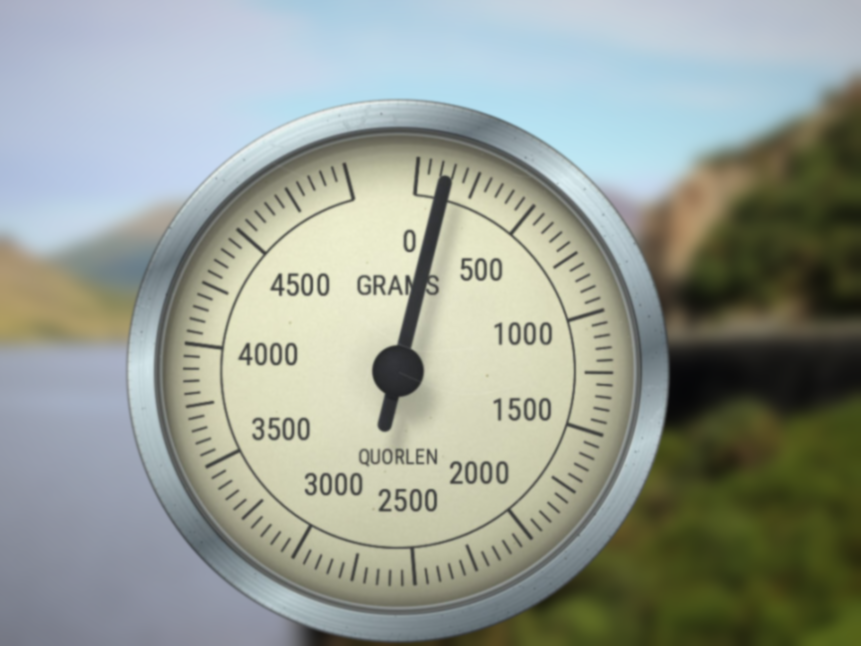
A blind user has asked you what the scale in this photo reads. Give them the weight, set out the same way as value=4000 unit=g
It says value=125 unit=g
